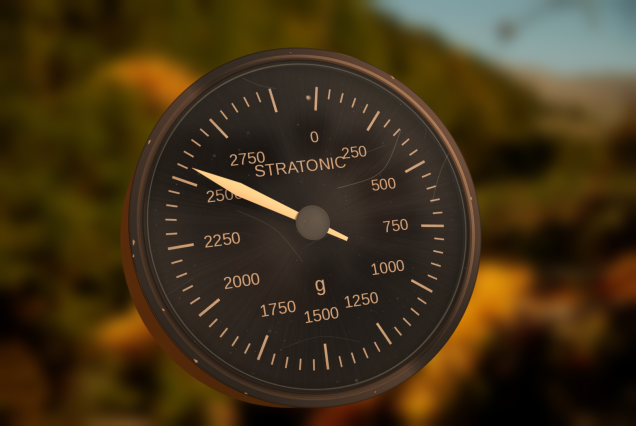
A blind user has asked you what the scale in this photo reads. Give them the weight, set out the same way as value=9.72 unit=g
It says value=2550 unit=g
